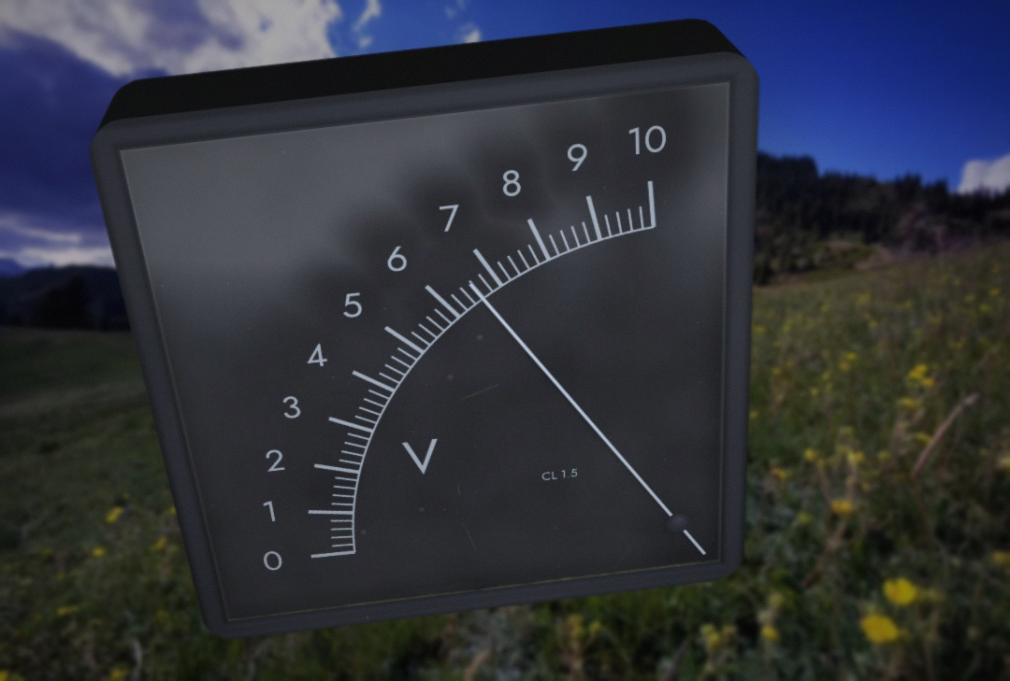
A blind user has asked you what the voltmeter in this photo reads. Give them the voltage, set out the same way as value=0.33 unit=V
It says value=6.6 unit=V
